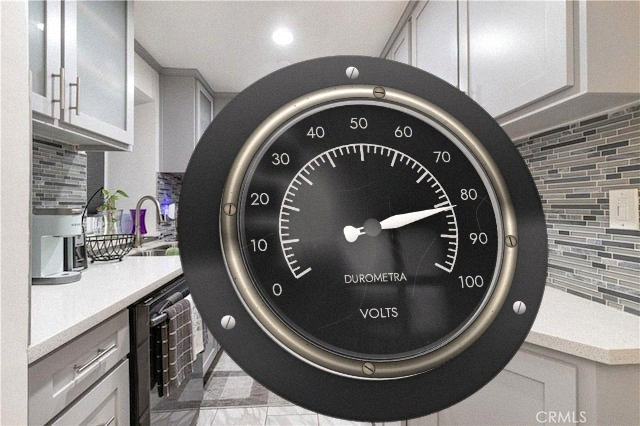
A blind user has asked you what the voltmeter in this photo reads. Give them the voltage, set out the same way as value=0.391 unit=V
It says value=82 unit=V
